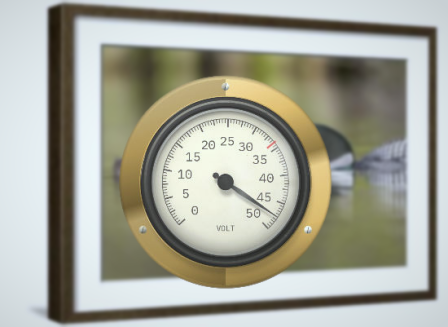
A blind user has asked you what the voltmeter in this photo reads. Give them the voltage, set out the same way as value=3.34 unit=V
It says value=47.5 unit=V
